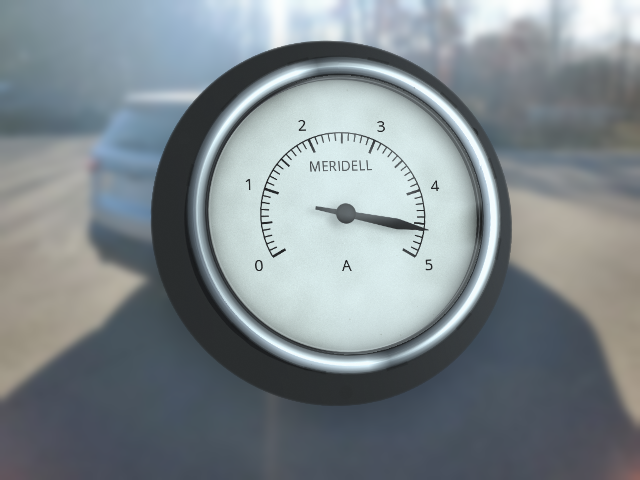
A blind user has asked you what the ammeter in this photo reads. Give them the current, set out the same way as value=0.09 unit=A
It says value=4.6 unit=A
